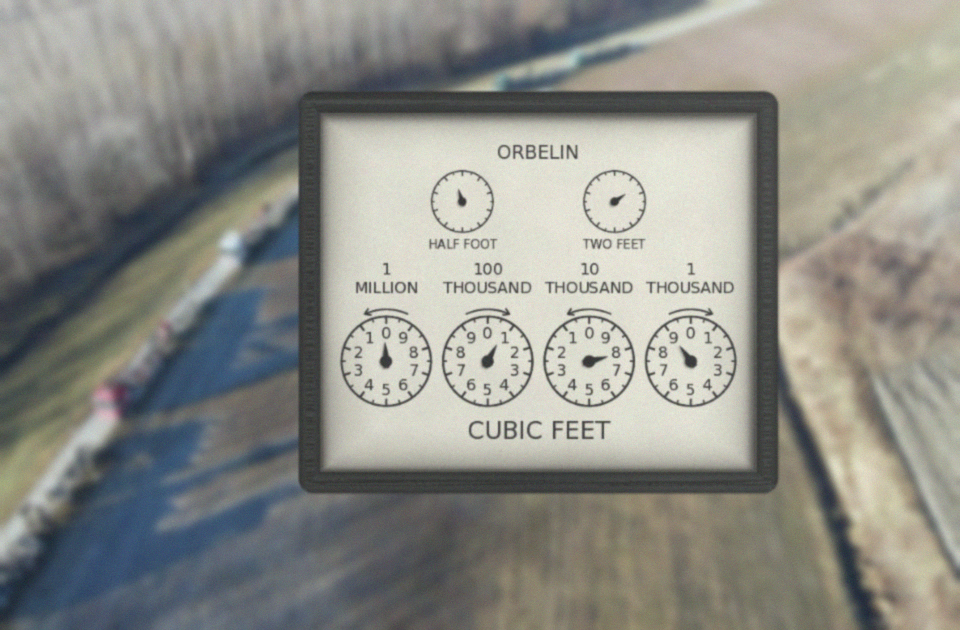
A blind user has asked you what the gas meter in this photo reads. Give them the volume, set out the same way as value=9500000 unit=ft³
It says value=7900 unit=ft³
